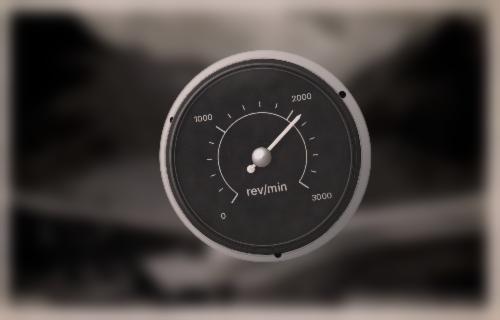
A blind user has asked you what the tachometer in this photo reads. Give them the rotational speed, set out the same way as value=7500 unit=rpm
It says value=2100 unit=rpm
